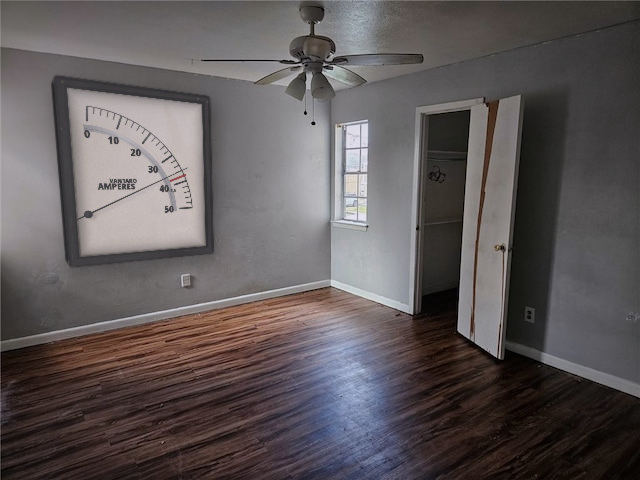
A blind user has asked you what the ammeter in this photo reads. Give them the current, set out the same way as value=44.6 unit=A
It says value=36 unit=A
